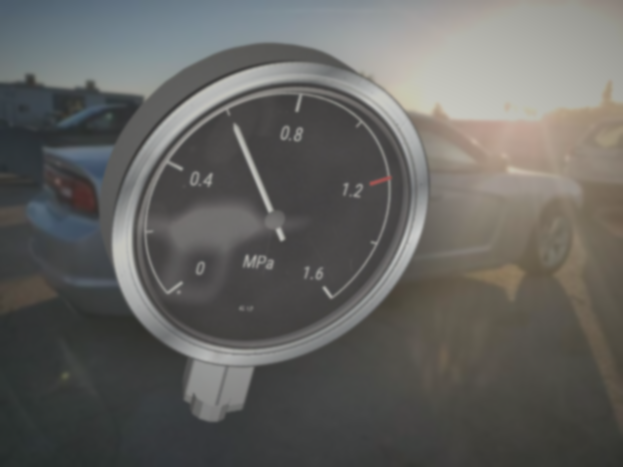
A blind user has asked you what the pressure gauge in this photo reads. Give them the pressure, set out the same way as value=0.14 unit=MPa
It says value=0.6 unit=MPa
